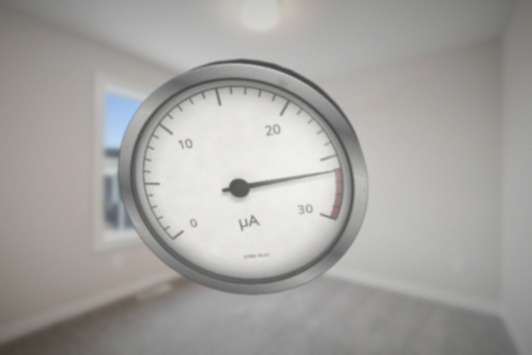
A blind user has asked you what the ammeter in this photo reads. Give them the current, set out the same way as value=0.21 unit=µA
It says value=26 unit=µA
